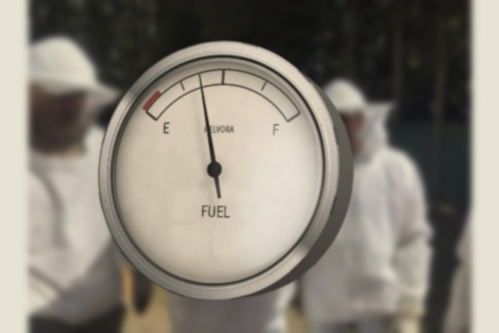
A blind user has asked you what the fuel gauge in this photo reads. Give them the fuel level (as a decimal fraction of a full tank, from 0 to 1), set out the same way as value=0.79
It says value=0.375
